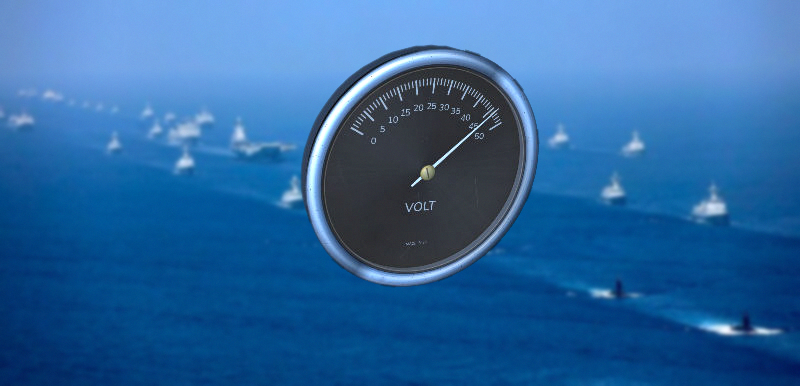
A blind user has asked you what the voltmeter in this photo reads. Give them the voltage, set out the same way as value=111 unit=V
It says value=45 unit=V
